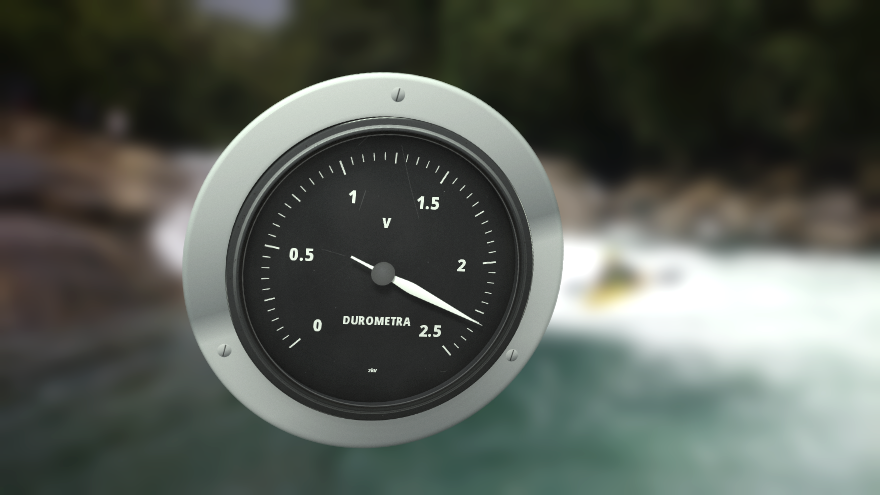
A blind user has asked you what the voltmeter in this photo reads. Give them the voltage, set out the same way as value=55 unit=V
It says value=2.3 unit=V
